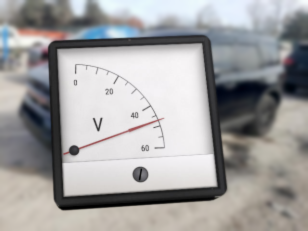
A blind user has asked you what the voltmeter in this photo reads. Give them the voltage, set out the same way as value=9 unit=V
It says value=47.5 unit=V
